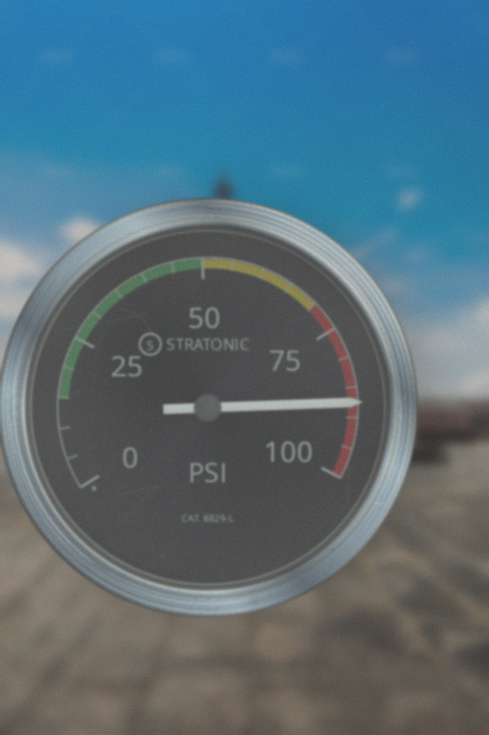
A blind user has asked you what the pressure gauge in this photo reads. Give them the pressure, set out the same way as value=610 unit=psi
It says value=87.5 unit=psi
